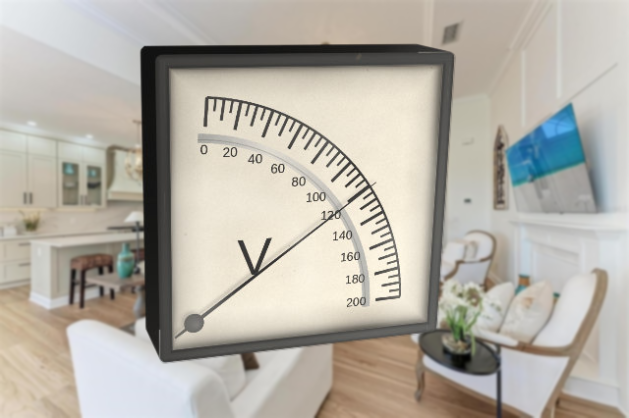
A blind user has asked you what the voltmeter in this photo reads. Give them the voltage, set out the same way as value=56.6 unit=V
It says value=120 unit=V
